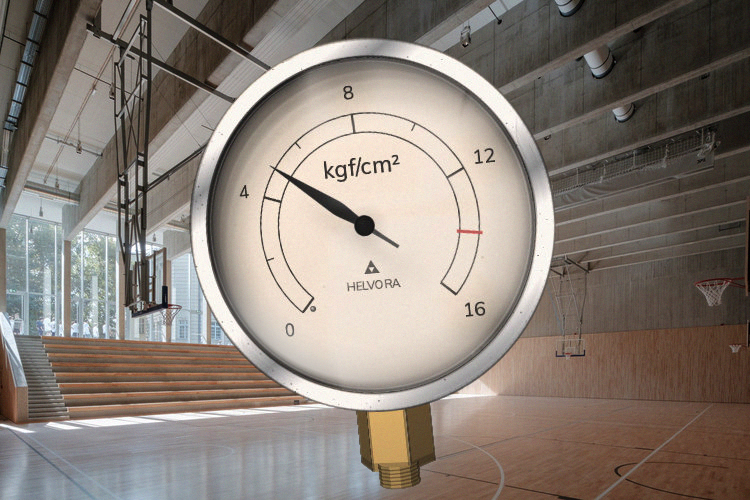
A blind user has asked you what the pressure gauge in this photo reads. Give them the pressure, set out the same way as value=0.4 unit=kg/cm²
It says value=5 unit=kg/cm²
